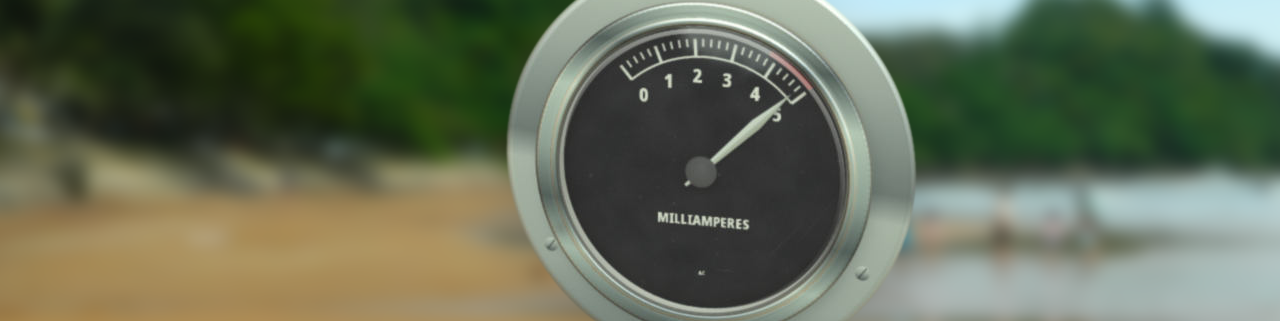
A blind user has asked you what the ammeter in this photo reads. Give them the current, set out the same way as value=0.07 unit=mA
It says value=4.8 unit=mA
